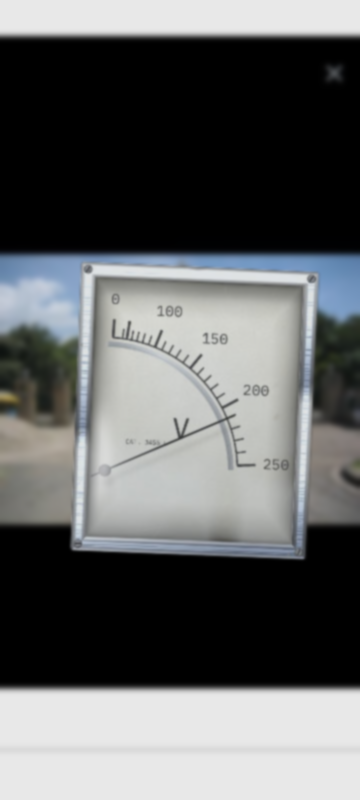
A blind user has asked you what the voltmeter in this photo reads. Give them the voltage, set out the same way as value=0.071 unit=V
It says value=210 unit=V
